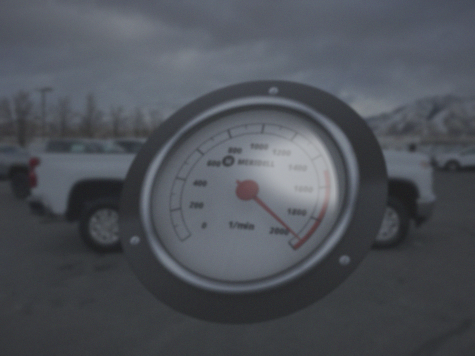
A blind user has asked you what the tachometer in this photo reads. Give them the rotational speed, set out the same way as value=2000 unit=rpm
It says value=1950 unit=rpm
